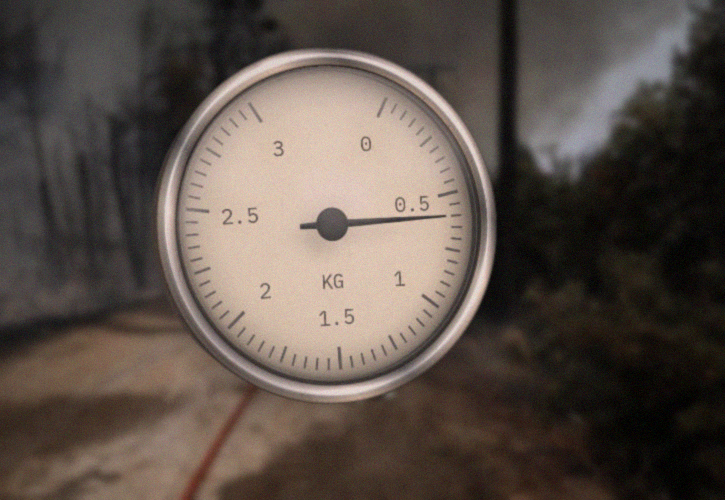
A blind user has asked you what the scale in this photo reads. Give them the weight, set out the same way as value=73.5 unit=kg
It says value=0.6 unit=kg
